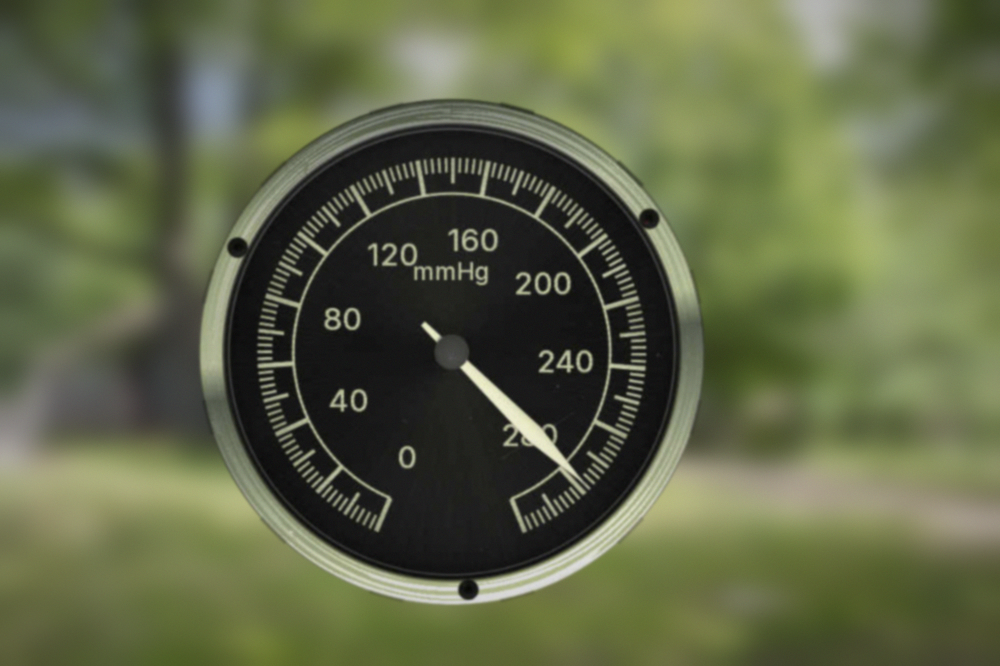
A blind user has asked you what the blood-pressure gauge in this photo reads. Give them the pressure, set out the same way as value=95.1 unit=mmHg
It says value=278 unit=mmHg
